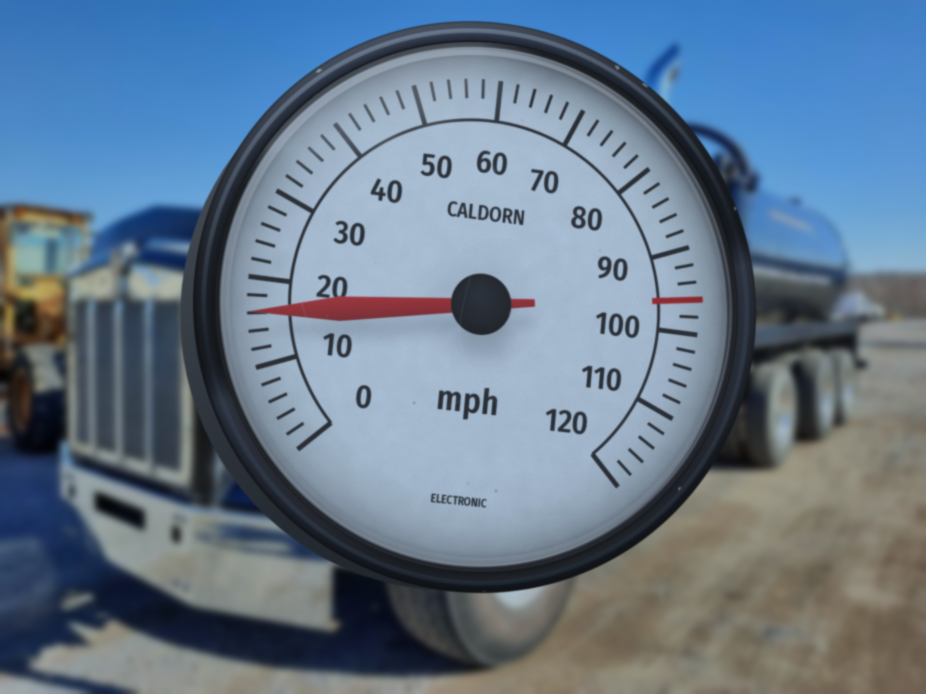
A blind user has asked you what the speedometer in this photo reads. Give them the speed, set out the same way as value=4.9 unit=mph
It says value=16 unit=mph
